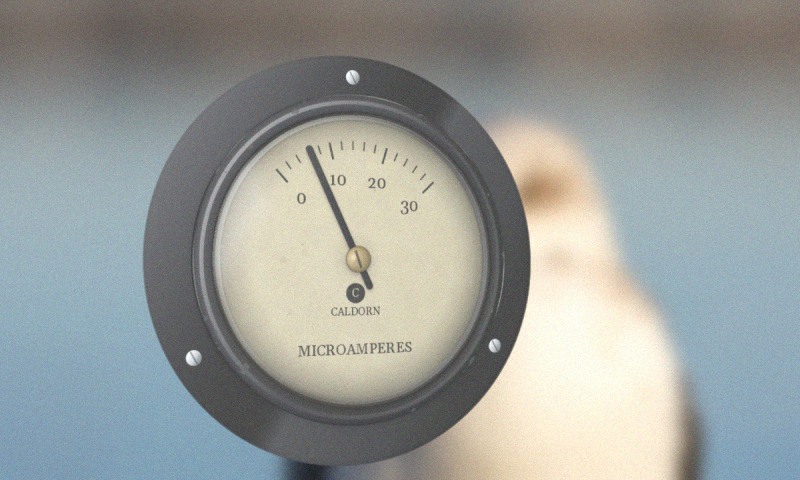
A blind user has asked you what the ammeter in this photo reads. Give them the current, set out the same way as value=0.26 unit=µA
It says value=6 unit=µA
